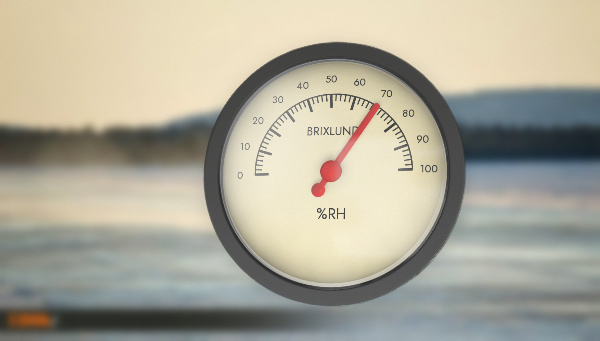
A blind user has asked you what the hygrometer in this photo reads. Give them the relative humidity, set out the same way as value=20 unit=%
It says value=70 unit=%
